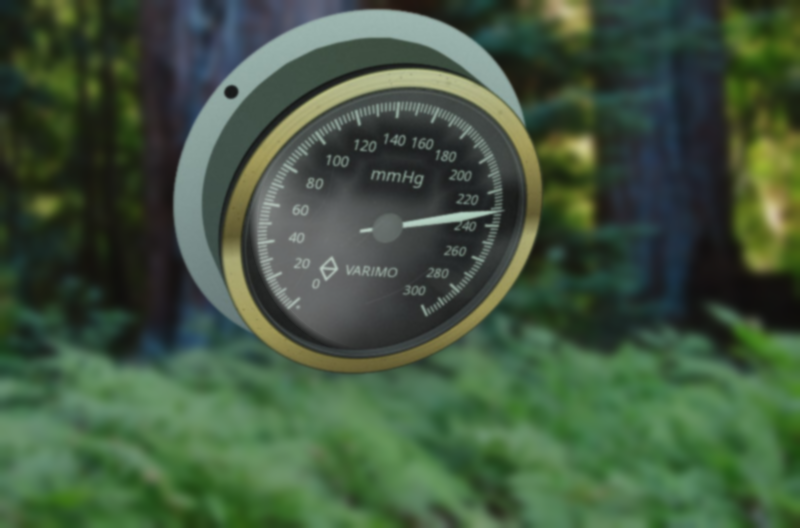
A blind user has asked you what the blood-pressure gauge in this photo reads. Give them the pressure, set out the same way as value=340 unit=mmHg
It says value=230 unit=mmHg
